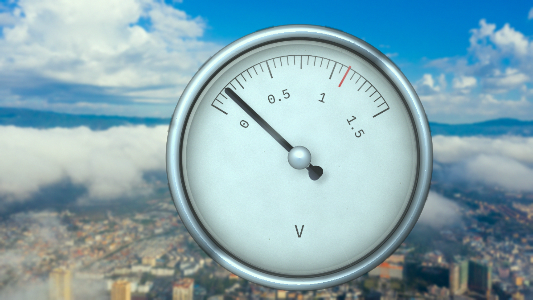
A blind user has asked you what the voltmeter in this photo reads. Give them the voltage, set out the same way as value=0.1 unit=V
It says value=0.15 unit=V
